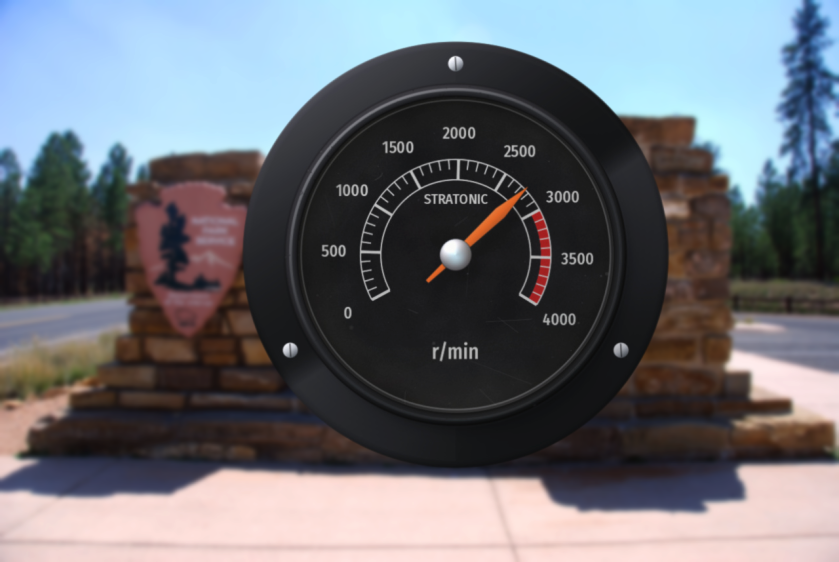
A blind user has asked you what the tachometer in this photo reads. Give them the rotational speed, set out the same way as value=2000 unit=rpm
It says value=2750 unit=rpm
